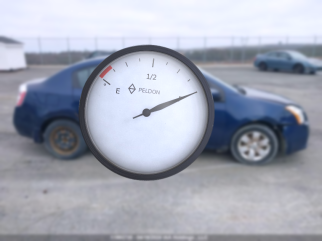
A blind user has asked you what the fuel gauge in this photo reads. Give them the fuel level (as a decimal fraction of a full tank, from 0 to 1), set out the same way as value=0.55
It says value=1
